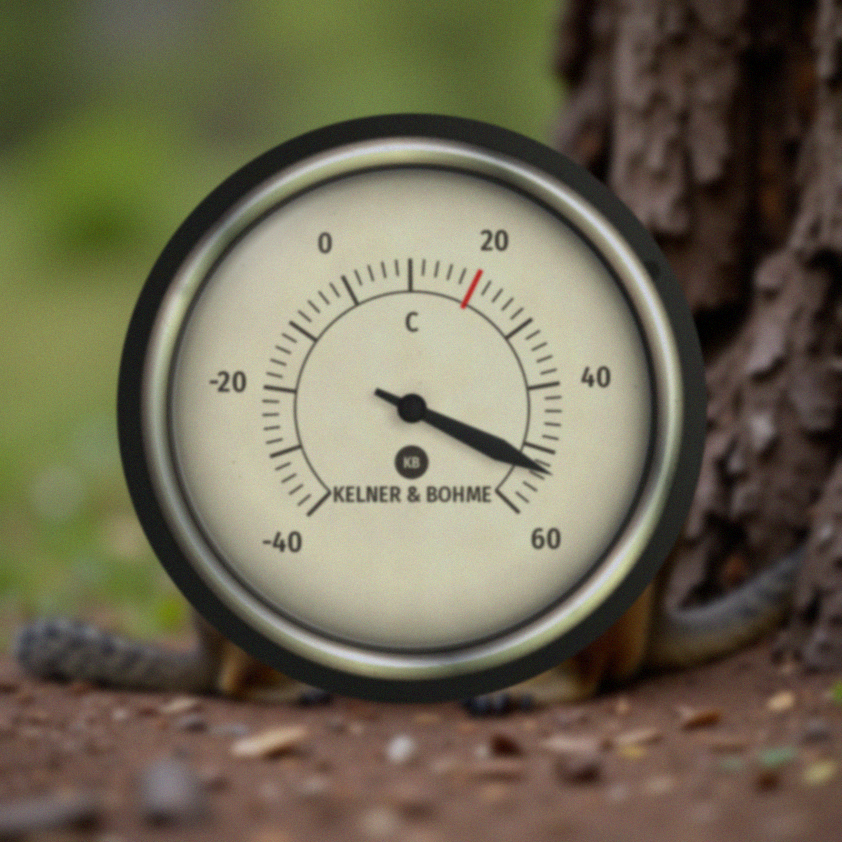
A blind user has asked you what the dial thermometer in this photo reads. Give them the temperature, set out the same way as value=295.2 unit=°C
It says value=53 unit=°C
